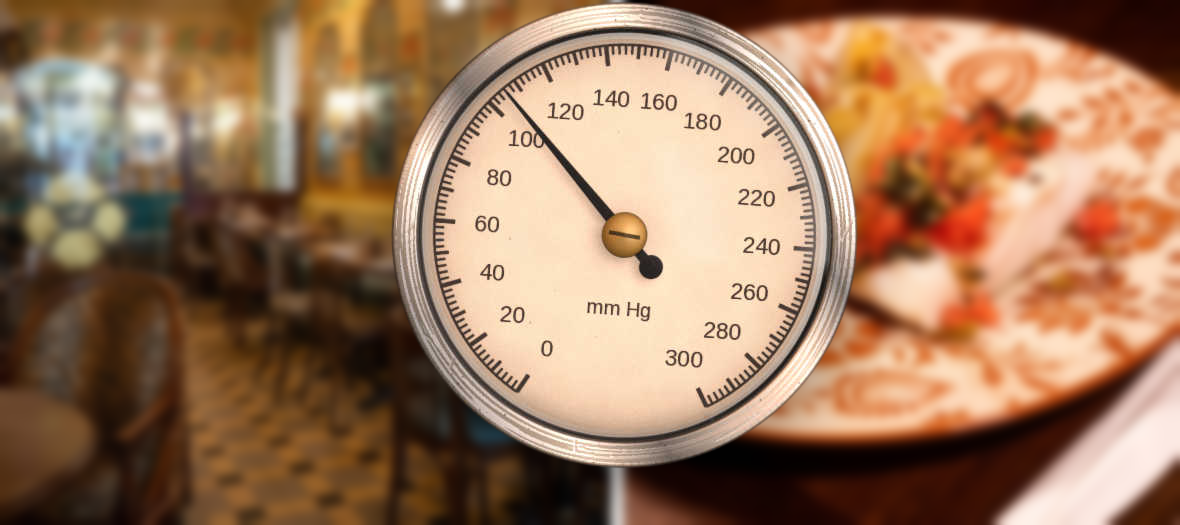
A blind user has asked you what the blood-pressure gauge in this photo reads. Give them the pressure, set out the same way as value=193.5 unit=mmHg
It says value=106 unit=mmHg
